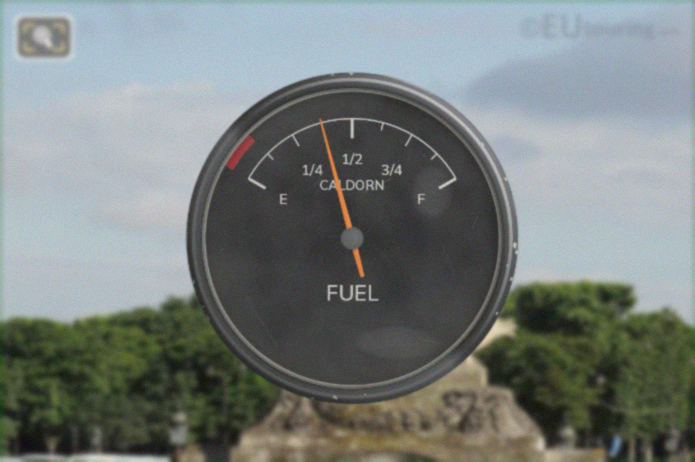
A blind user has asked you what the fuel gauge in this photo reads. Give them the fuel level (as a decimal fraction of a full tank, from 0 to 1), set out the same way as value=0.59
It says value=0.375
